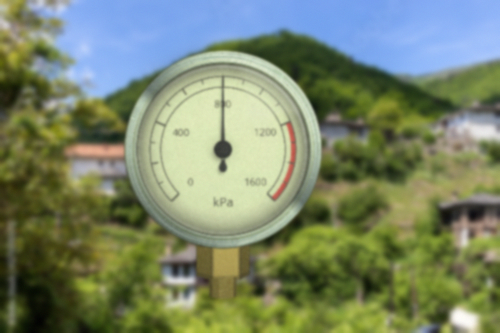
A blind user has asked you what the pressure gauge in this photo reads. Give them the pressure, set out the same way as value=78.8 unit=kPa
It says value=800 unit=kPa
